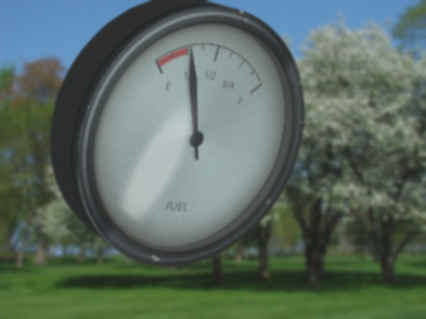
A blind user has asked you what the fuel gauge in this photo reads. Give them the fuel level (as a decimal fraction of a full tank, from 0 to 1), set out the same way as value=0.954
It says value=0.25
